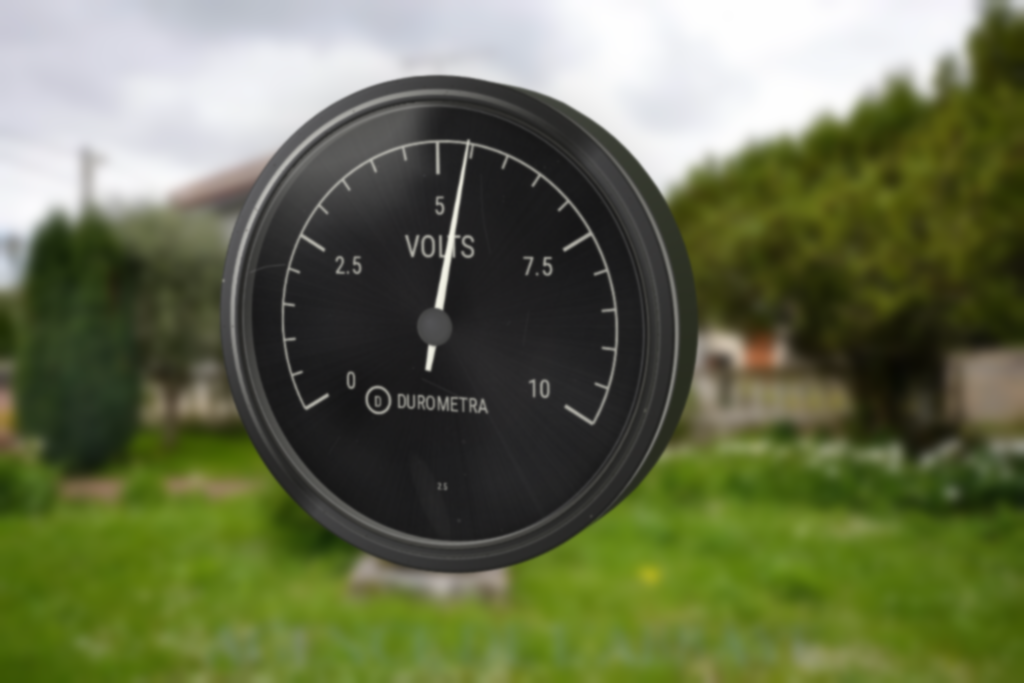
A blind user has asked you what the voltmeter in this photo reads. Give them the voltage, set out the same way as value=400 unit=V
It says value=5.5 unit=V
